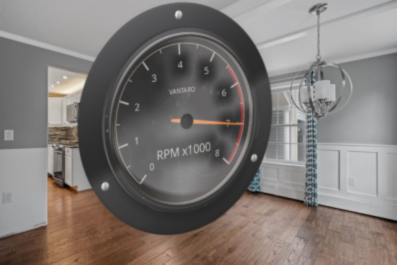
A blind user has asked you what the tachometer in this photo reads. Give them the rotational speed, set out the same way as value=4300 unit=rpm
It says value=7000 unit=rpm
